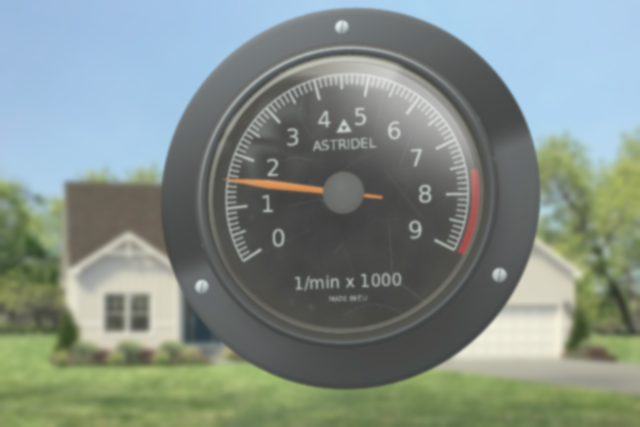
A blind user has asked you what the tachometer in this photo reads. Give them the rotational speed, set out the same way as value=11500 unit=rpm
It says value=1500 unit=rpm
